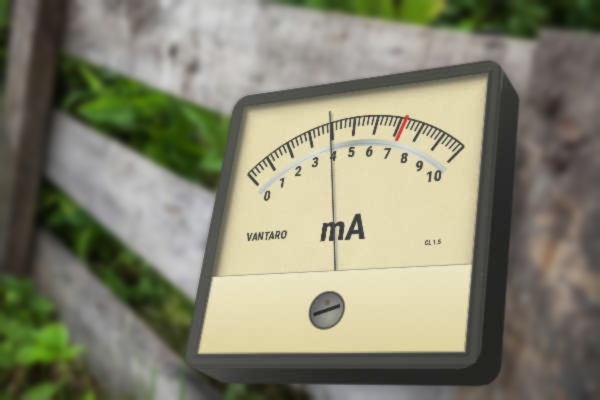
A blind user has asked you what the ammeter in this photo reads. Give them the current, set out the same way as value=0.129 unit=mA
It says value=4 unit=mA
